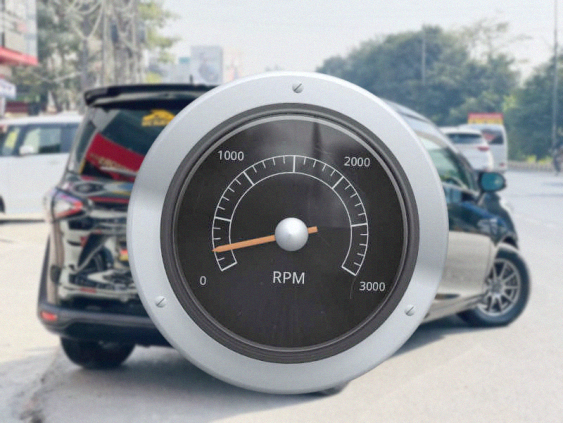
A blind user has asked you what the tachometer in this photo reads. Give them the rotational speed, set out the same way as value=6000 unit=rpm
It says value=200 unit=rpm
